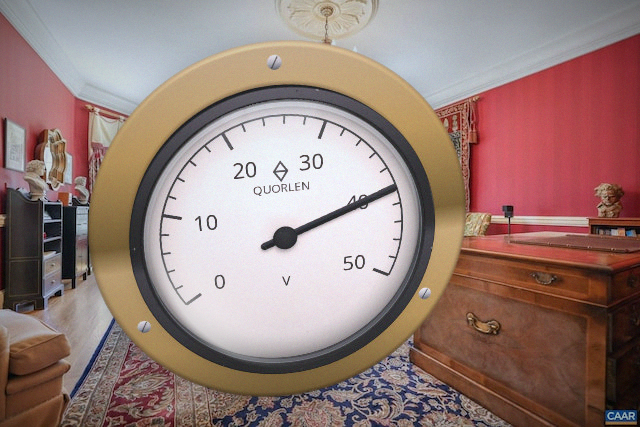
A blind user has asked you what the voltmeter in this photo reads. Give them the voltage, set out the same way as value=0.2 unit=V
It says value=40 unit=V
